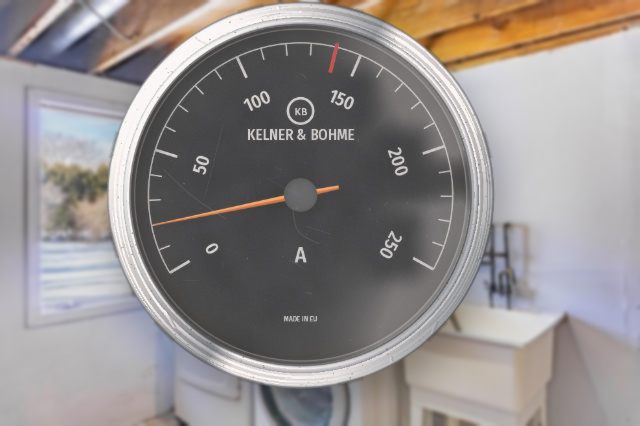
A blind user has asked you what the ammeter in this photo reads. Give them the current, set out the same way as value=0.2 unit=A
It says value=20 unit=A
